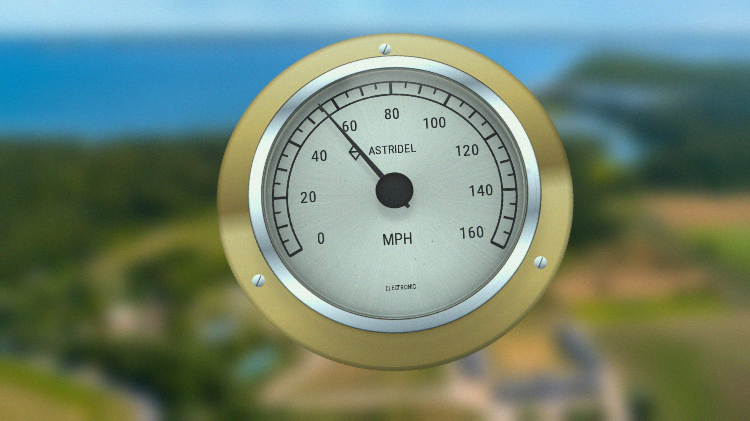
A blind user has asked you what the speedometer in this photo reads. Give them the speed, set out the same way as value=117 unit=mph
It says value=55 unit=mph
